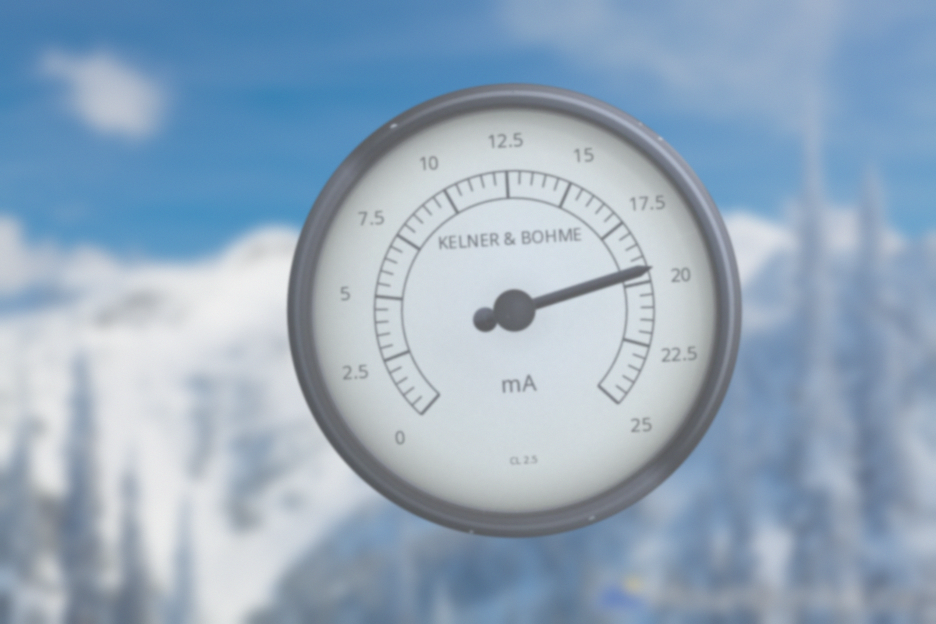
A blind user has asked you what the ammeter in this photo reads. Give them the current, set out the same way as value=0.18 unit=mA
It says value=19.5 unit=mA
